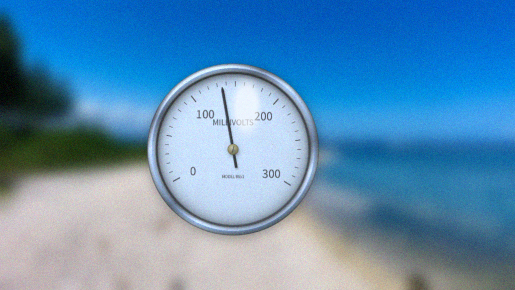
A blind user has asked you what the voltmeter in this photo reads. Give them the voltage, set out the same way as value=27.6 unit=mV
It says value=135 unit=mV
